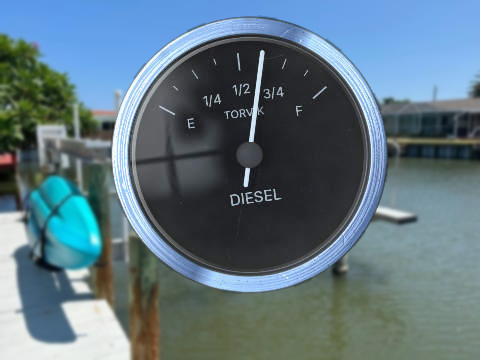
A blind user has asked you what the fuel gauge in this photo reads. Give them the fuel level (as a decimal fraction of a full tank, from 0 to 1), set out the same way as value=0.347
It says value=0.625
